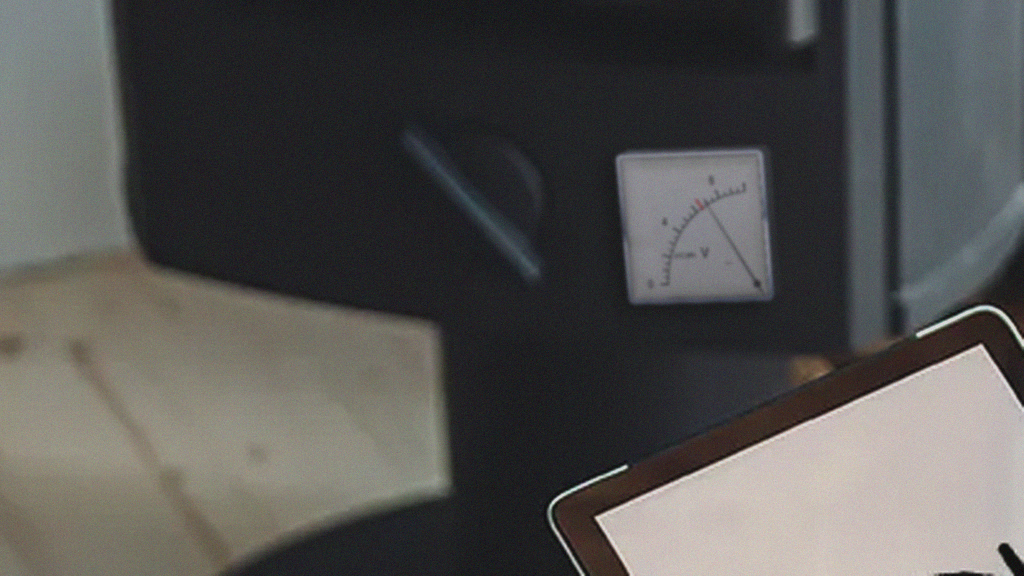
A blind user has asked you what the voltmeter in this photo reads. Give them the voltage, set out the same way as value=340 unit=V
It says value=7 unit=V
